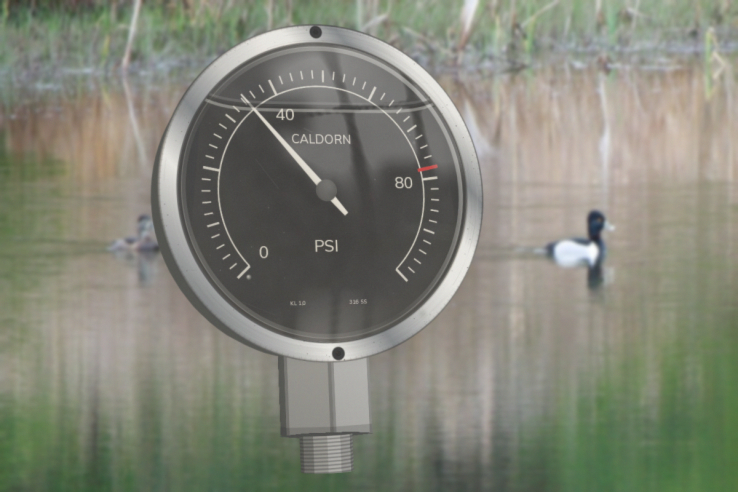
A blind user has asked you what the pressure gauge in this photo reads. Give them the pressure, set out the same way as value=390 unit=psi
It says value=34 unit=psi
